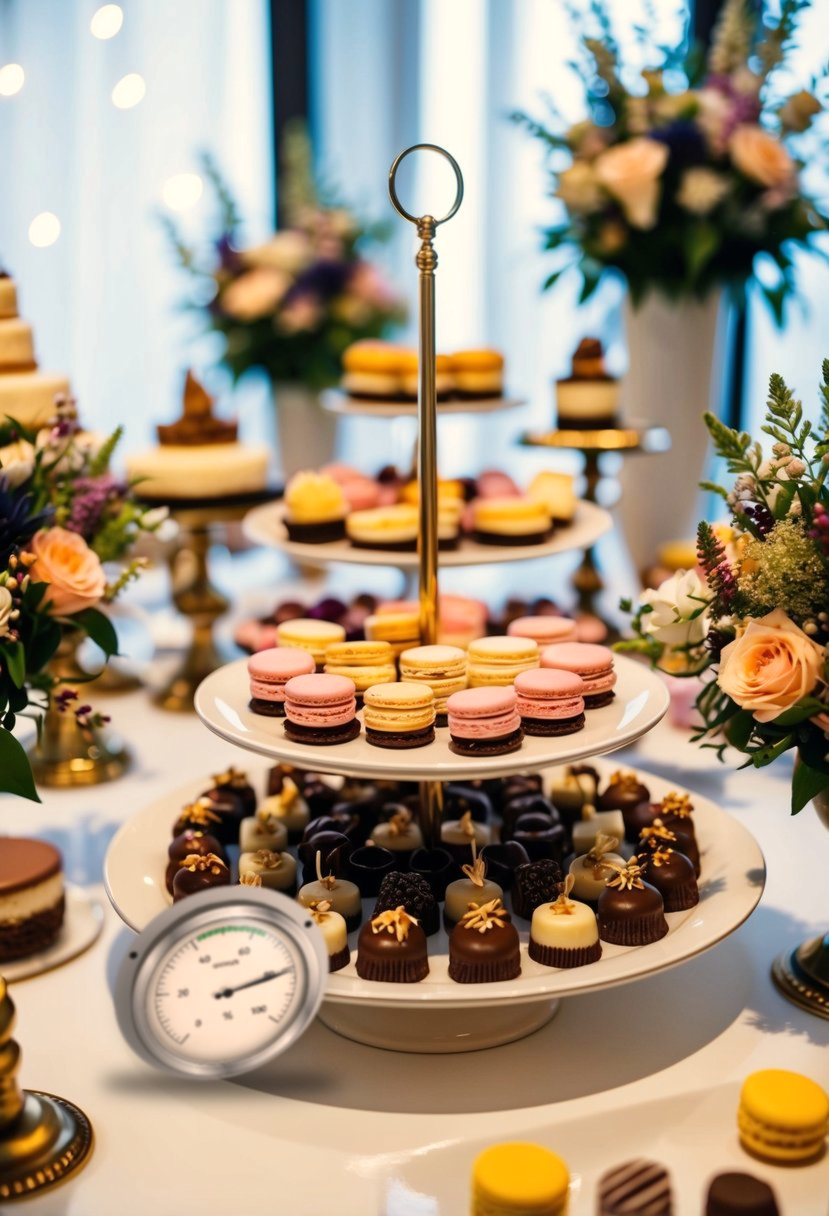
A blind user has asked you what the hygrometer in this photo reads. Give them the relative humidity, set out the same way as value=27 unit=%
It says value=80 unit=%
